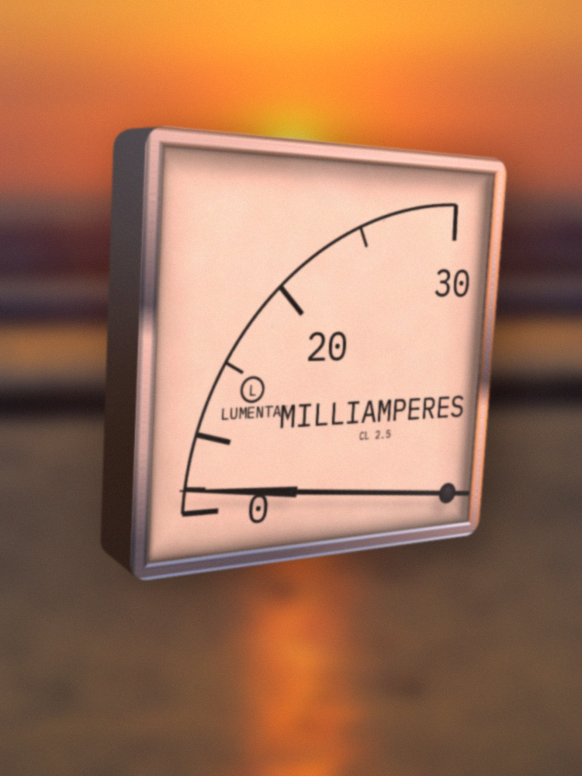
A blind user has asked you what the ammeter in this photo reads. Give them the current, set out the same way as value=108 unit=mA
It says value=5 unit=mA
